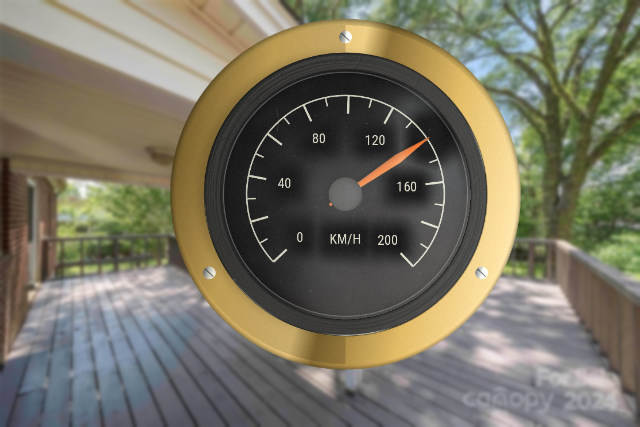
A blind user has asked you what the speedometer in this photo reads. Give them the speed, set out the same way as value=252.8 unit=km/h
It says value=140 unit=km/h
